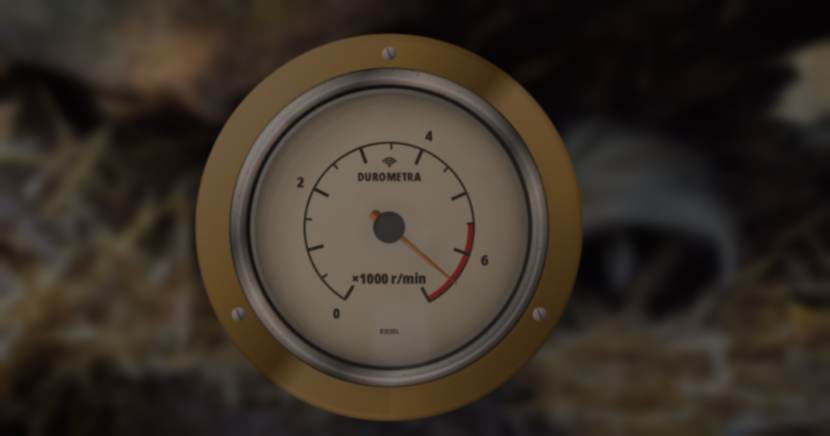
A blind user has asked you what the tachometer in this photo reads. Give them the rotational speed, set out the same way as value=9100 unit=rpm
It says value=6500 unit=rpm
